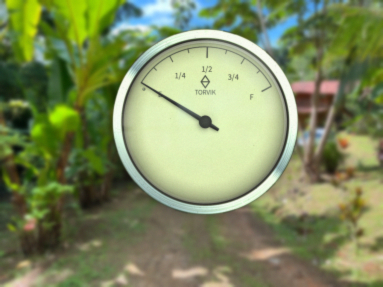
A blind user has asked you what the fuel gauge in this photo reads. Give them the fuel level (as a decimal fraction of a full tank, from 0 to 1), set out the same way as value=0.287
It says value=0
